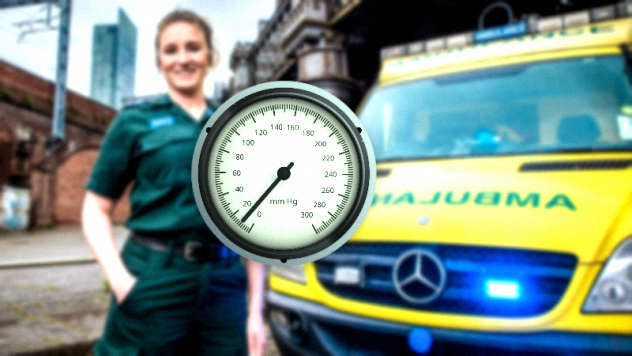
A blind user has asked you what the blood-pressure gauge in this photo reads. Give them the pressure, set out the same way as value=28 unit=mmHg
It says value=10 unit=mmHg
